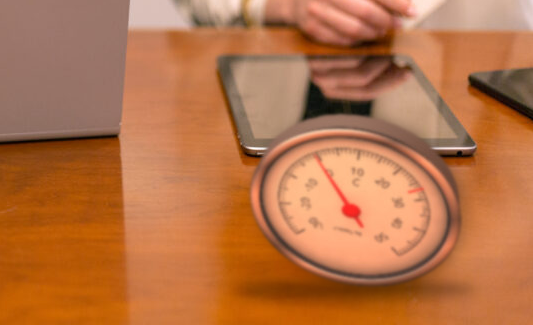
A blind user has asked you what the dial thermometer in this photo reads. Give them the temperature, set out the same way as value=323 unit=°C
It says value=0 unit=°C
